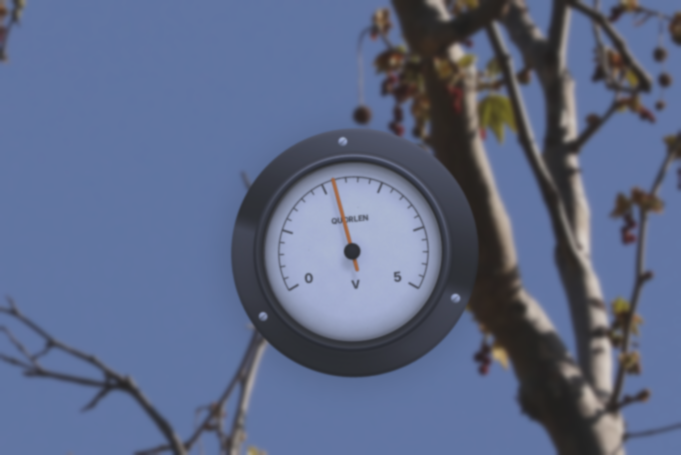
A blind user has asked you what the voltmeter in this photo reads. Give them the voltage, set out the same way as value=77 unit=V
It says value=2.2 unit=V
